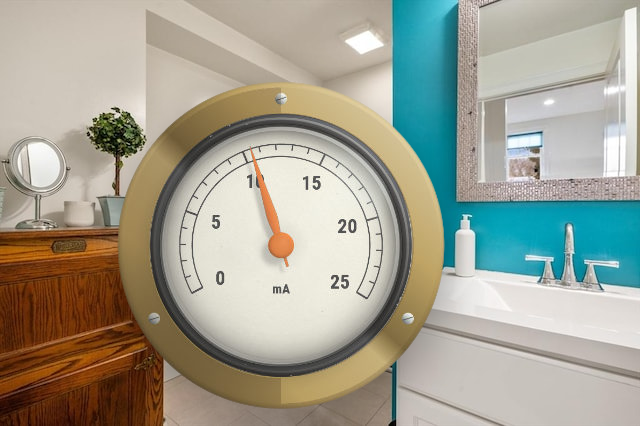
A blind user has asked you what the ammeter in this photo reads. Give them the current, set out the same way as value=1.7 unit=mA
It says value=10.5 unit=mA
